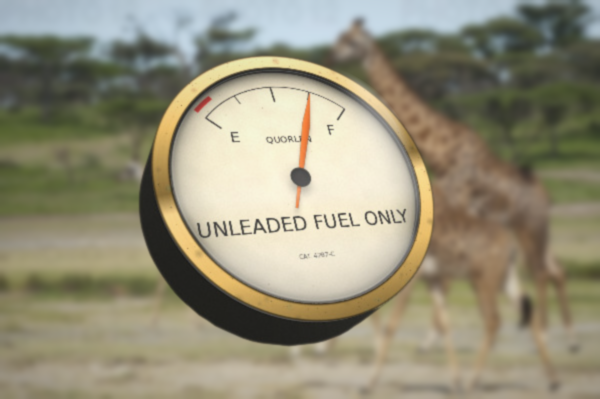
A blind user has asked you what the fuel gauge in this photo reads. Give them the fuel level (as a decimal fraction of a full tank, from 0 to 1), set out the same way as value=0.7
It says value=0.75
